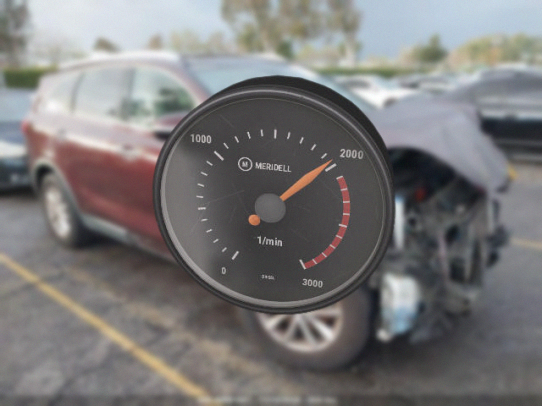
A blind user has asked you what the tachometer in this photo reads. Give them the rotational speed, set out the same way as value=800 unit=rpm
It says value=1950 unit=rpm
